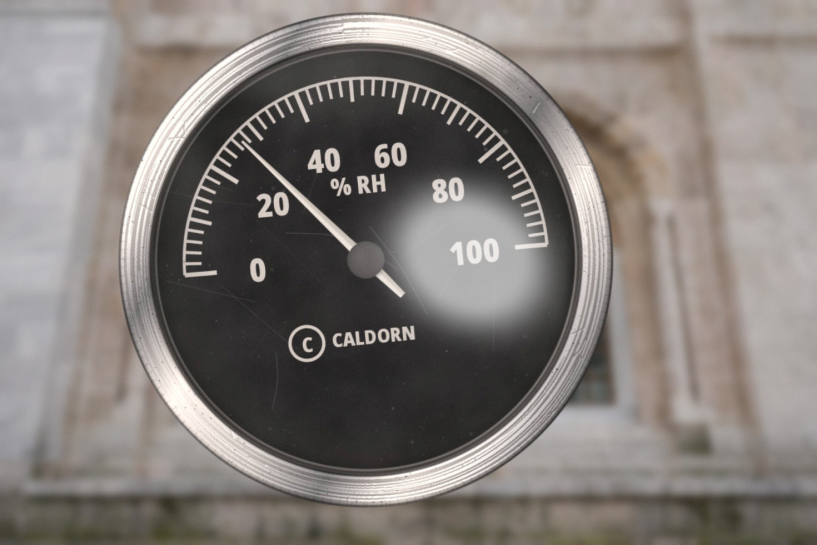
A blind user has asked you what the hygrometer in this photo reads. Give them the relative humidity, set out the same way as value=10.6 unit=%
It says value=27 unit=%
